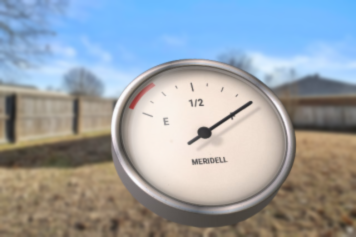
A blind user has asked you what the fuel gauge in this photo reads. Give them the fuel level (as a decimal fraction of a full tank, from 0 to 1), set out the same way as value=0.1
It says value=1
